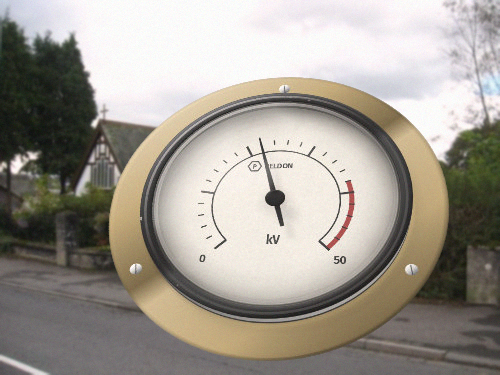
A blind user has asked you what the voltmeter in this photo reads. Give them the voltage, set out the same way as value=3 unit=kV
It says value=22 unit=kV
